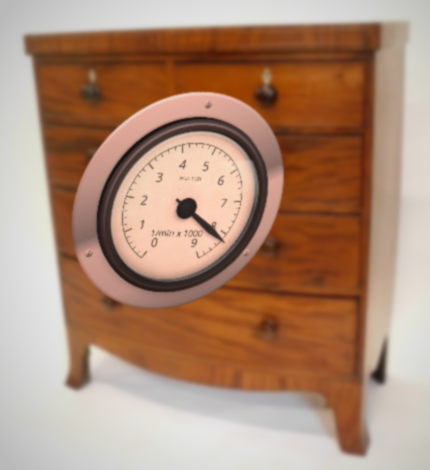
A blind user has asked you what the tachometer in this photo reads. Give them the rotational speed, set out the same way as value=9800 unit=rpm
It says value=8200 unit=rpm
